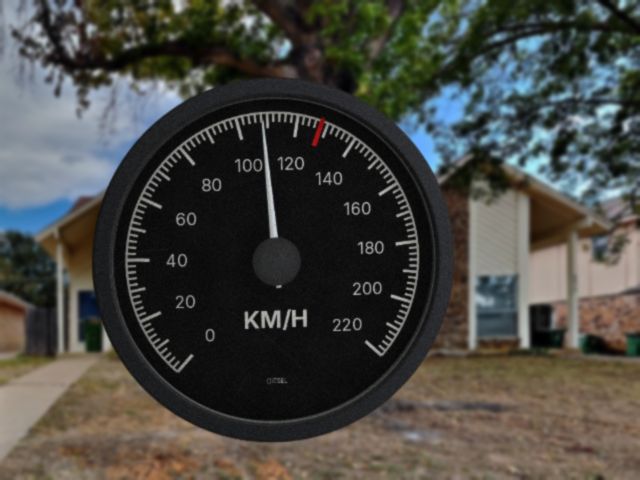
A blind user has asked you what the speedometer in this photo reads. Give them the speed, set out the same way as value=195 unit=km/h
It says value=108 unit=km/h
